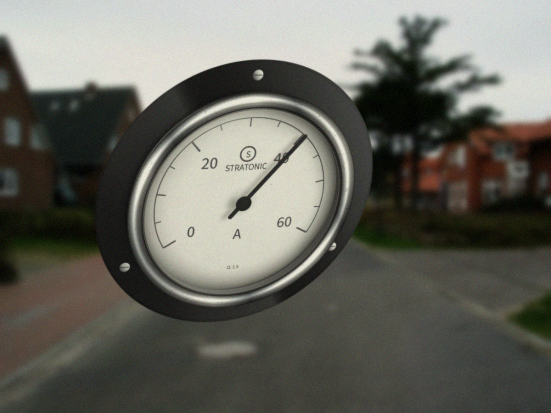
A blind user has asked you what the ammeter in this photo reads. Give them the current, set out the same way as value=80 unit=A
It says value=40 unit=A
